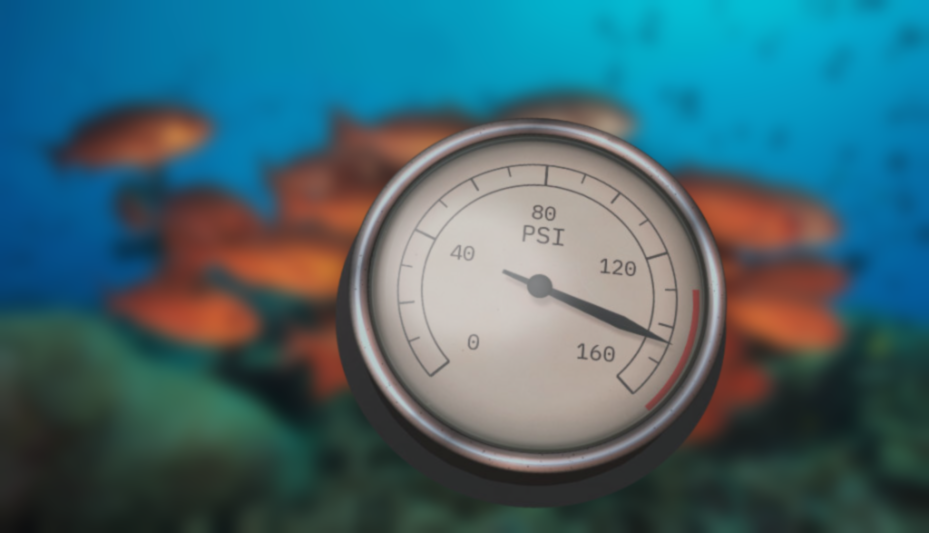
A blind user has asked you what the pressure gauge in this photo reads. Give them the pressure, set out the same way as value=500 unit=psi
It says value=145 unit=psi
